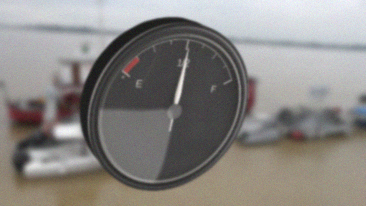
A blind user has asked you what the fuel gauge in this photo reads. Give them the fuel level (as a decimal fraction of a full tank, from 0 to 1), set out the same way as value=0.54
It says value=0.5
